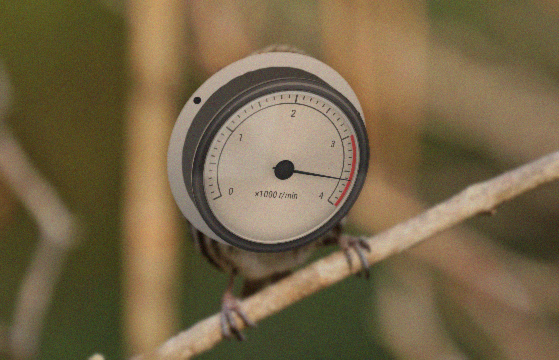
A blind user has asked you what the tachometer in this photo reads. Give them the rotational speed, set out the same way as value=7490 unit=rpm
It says value=3600 unit=rpm
